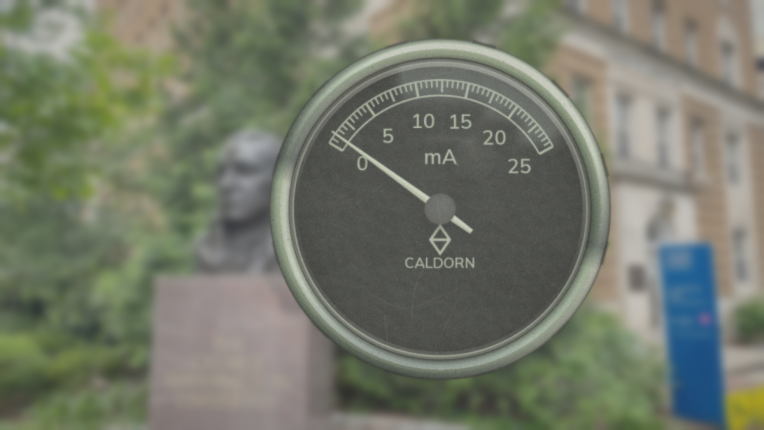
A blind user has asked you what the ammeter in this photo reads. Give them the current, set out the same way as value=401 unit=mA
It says value=1 unit=mA
